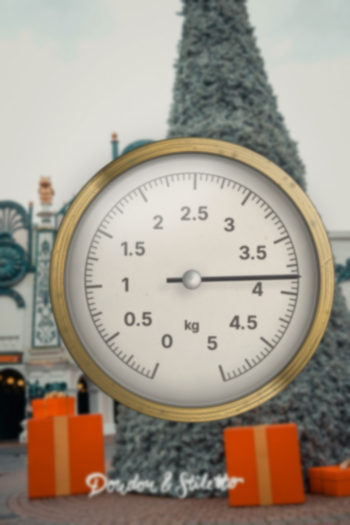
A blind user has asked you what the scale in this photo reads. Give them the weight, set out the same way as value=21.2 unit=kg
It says value=3.85 unit=kg
